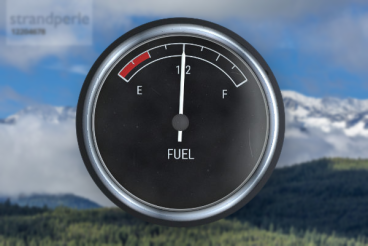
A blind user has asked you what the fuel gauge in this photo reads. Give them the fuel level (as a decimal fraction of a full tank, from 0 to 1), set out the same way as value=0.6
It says value=0.5
